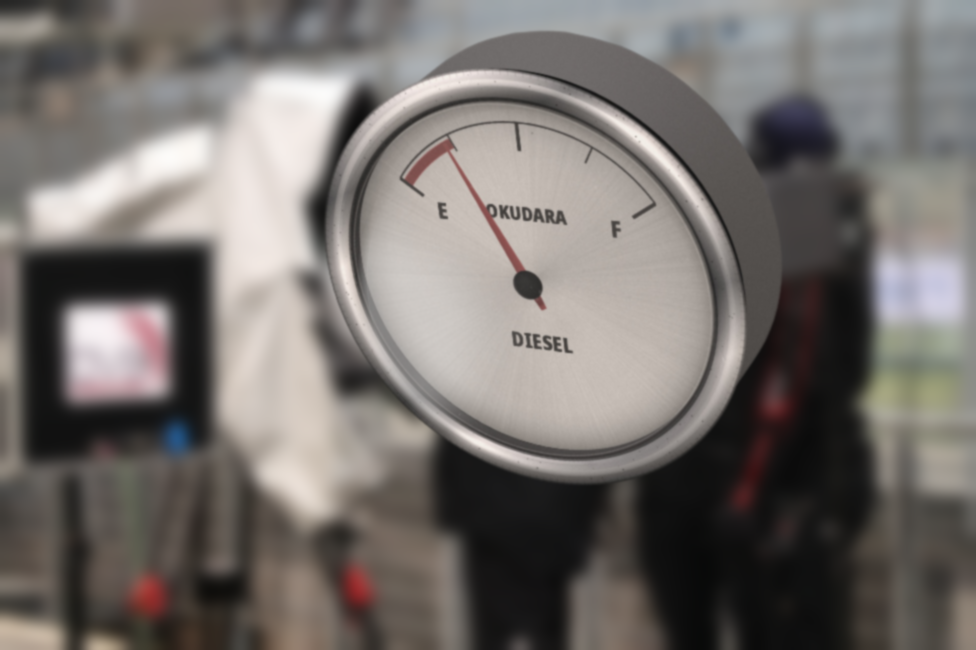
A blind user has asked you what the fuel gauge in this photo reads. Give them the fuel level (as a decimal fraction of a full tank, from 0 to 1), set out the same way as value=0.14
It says value=0.25
